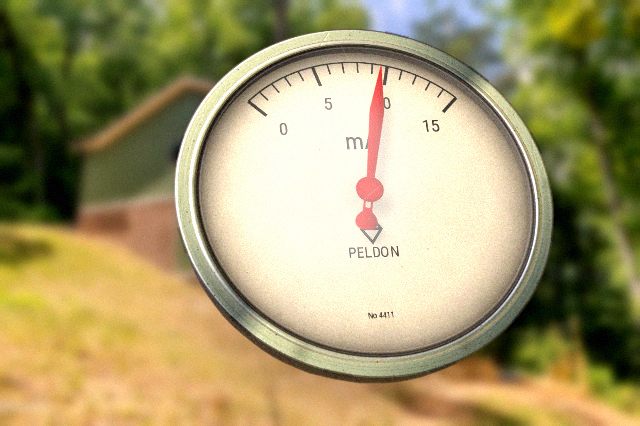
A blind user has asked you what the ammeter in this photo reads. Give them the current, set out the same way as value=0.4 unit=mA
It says value=9.5 unit=mA
